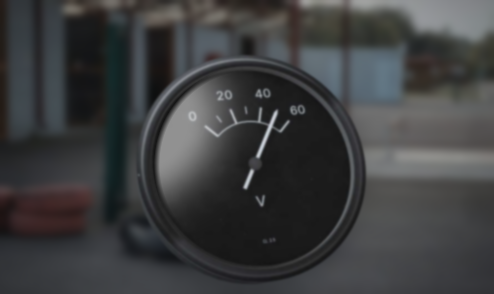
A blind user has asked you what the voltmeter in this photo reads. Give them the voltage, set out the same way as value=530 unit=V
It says value=50 unit=V
